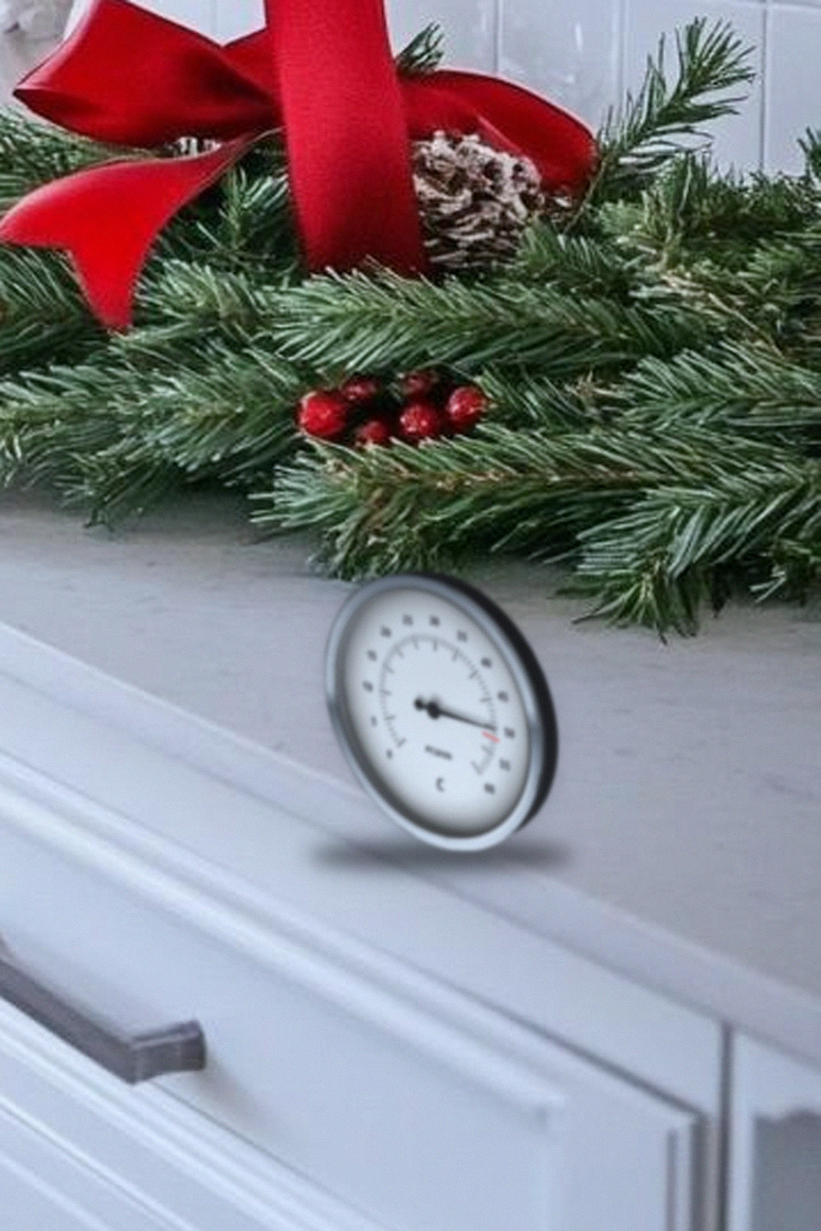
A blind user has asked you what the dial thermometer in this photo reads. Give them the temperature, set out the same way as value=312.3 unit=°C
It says value=50 unit=°C
